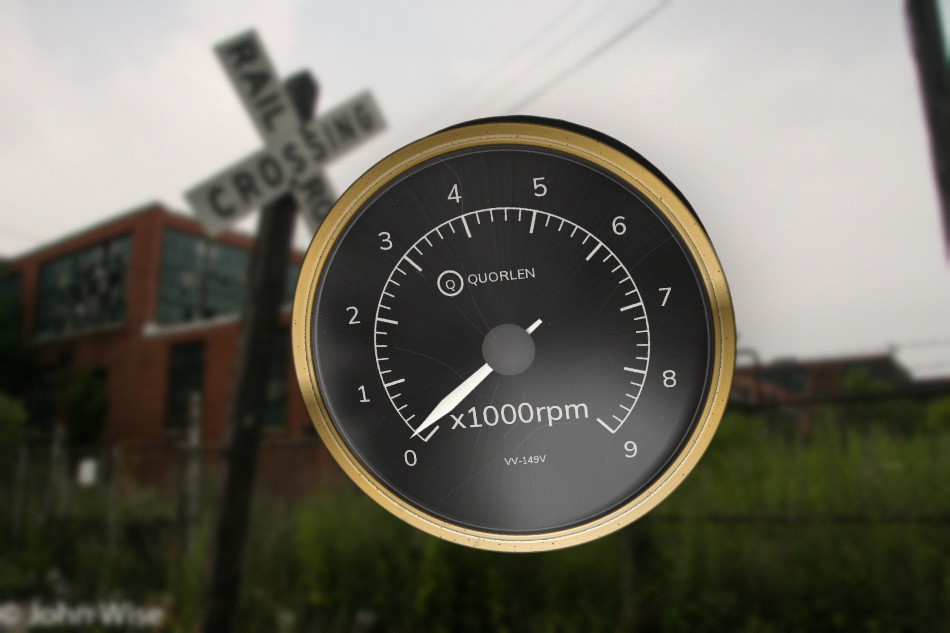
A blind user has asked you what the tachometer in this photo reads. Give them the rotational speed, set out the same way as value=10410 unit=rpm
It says value=200 unit=rpm
